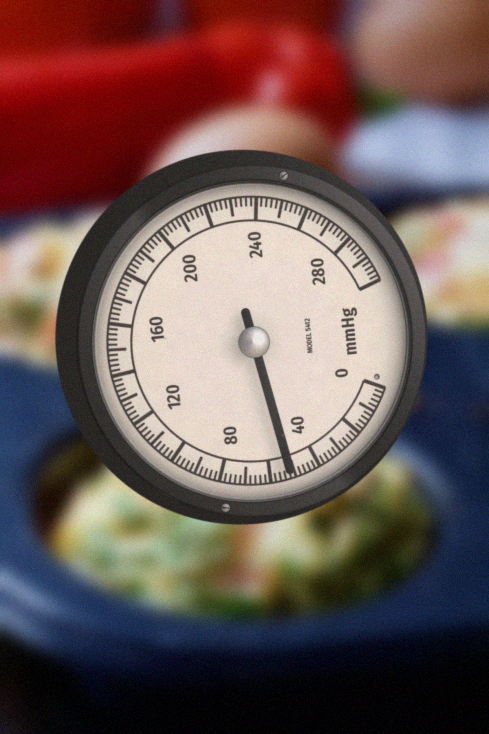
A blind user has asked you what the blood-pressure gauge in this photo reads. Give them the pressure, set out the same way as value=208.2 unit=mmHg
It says value=52 unit=mmHg
